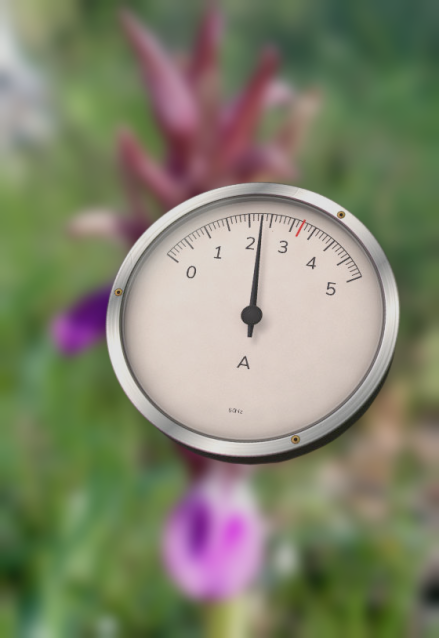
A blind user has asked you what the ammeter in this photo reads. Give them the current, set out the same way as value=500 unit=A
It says value=2.3 unit=A
